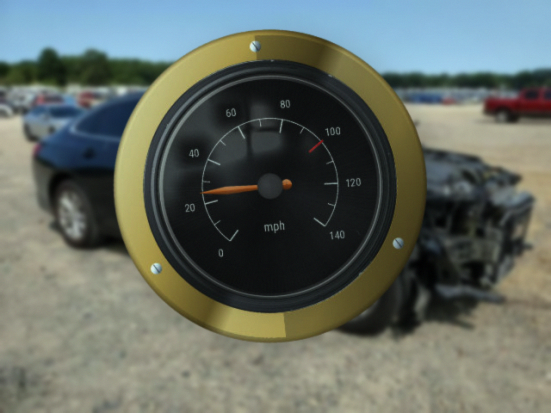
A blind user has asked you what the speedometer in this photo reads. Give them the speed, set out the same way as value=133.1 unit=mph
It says value=25 unit=mph
